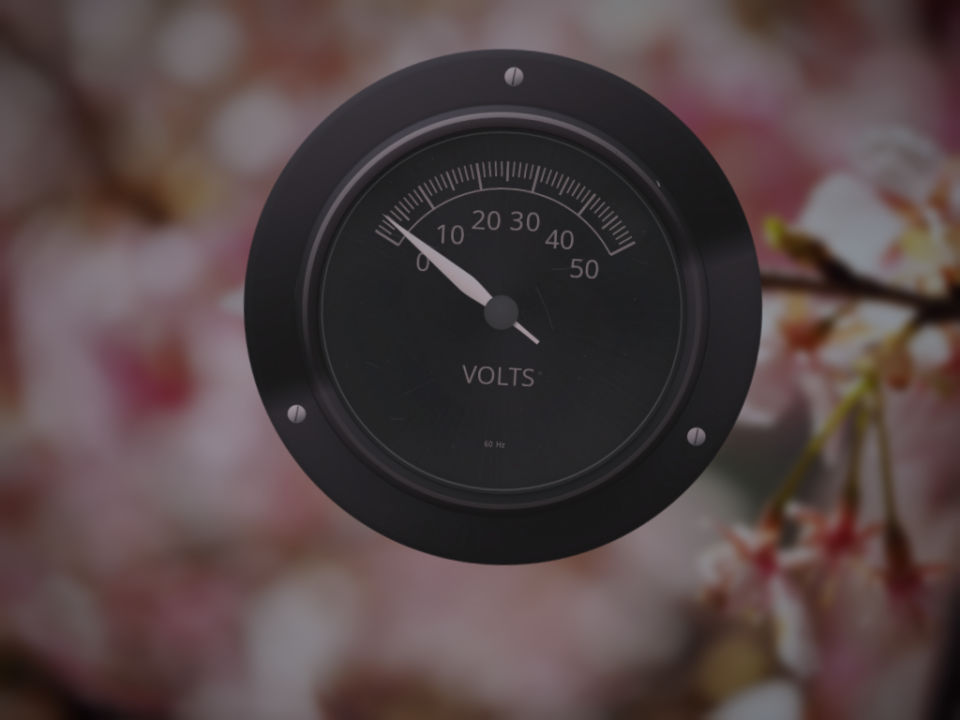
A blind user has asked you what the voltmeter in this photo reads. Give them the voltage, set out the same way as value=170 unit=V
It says value=3 unit=V
